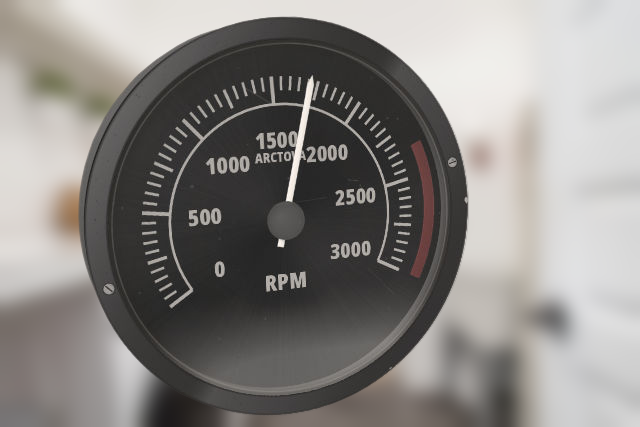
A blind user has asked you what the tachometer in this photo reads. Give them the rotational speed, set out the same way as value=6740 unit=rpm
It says value=1700 unit=rpm
